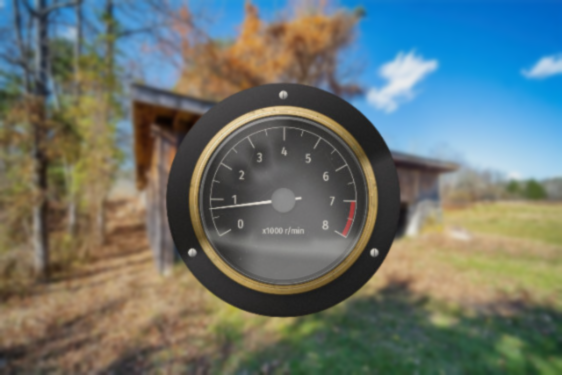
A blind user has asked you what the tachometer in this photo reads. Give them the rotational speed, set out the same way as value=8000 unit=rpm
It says value=750 unit=rpm
